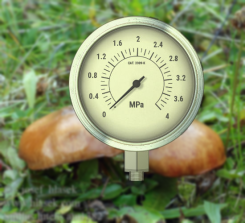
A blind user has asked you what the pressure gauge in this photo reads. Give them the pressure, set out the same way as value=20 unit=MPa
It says value=0 unit=MPa
